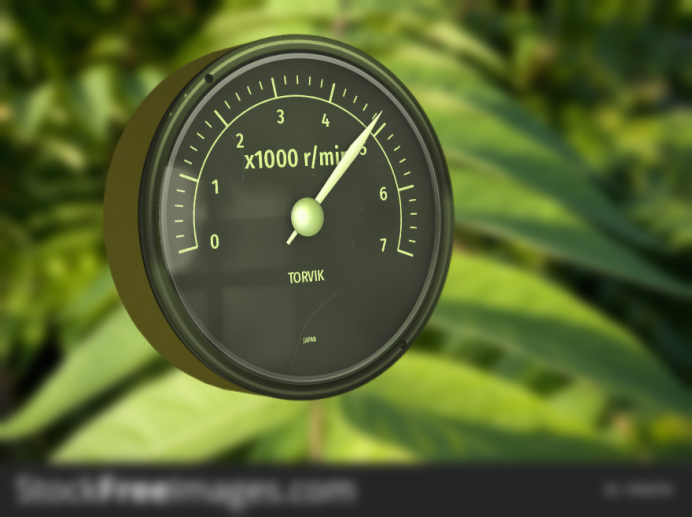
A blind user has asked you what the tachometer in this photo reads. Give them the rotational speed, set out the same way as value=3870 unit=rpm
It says value=4800 unit=rpm
